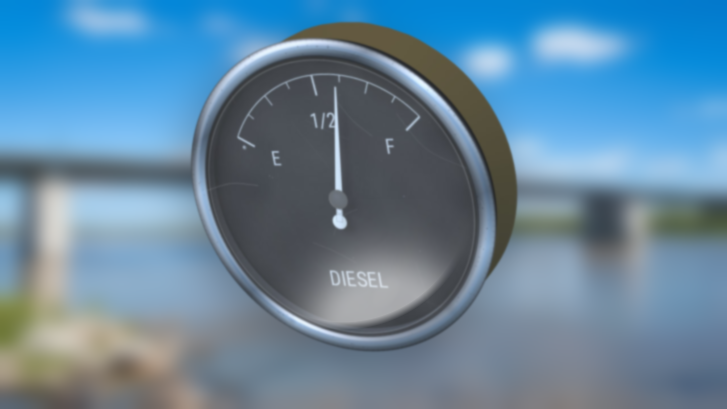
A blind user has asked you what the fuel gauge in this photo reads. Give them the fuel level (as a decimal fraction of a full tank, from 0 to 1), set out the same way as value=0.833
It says value=0.625
